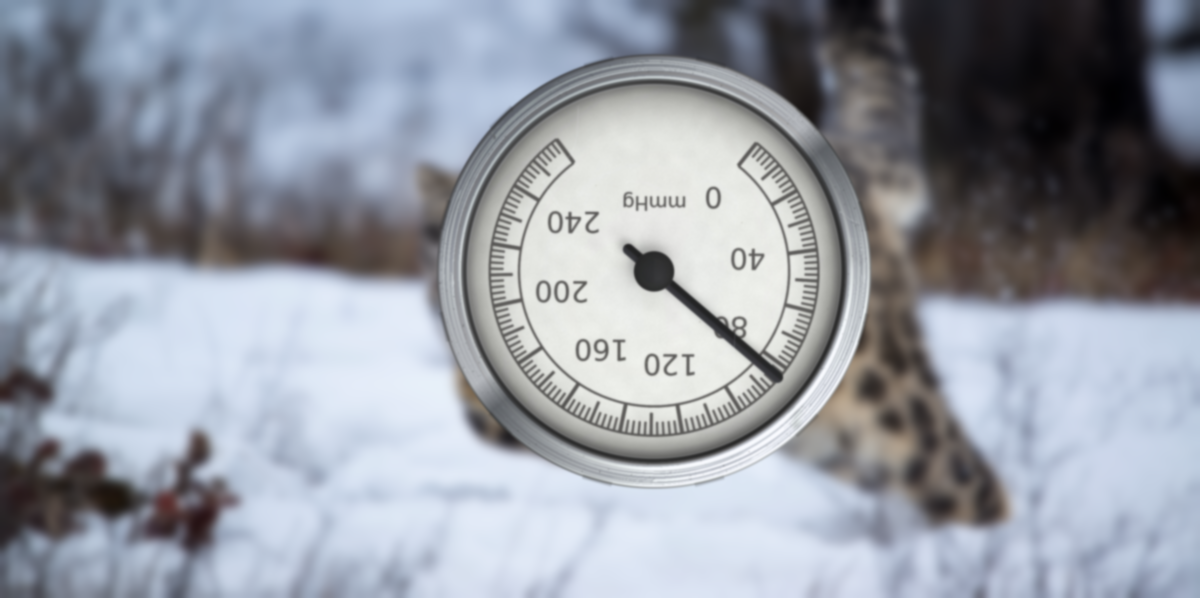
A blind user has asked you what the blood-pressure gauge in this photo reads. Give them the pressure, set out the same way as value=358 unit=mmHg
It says value=84 unit=mmHg
